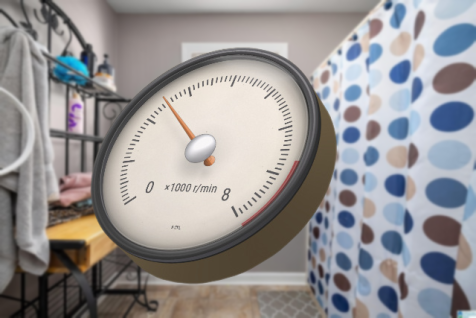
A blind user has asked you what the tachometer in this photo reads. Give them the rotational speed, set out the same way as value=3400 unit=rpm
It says value=2500 unit=rpm
